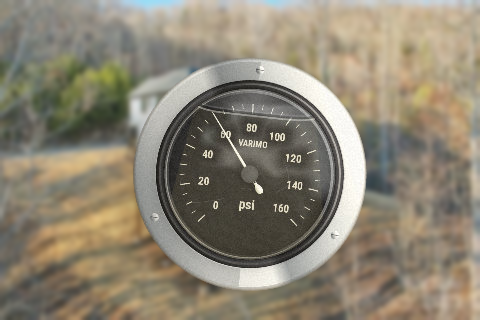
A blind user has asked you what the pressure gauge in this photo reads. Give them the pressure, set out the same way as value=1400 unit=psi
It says value=60 unit=psi
